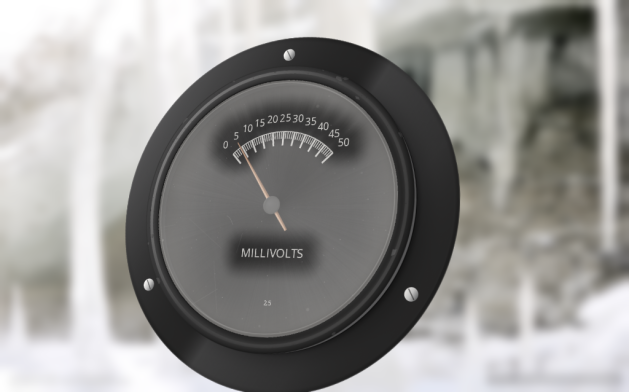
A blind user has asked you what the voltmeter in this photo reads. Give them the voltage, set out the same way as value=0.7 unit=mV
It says value=5 unit=mV
